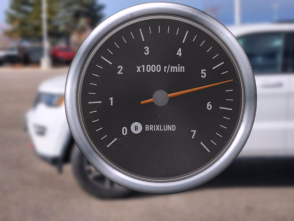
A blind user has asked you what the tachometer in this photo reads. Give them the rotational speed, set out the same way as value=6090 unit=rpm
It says value=5400 unit=rpm
